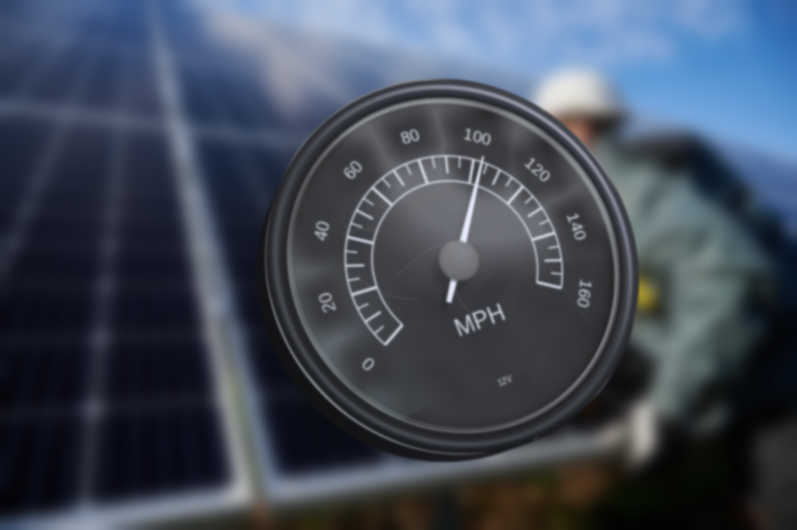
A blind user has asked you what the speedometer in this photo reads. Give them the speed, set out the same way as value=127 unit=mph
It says value=102.5 unit=mph
